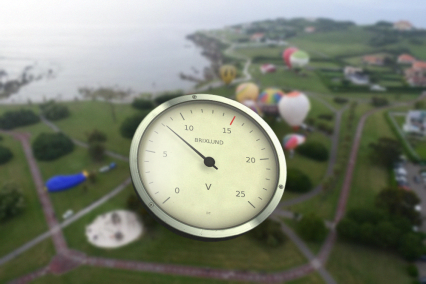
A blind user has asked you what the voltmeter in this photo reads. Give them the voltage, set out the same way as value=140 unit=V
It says value=8 unit=V
